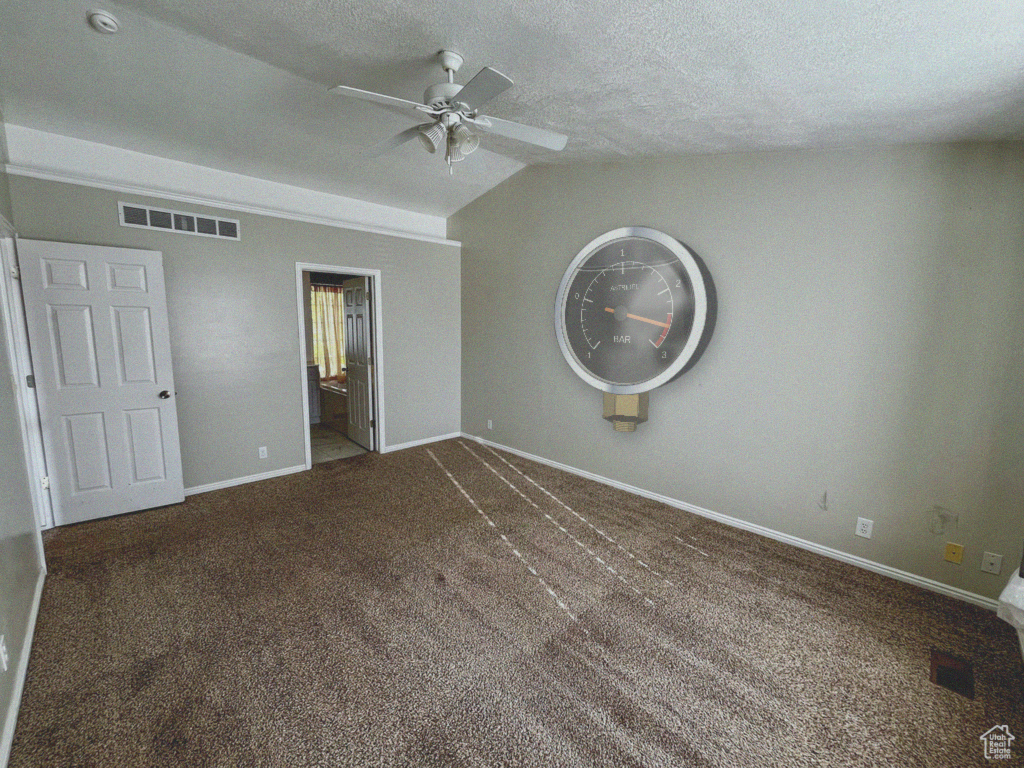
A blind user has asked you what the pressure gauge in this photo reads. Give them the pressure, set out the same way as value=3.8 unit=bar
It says value=2.6 unit=bar
